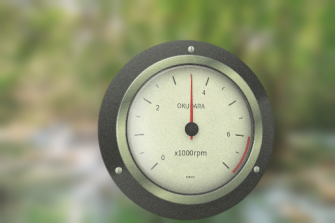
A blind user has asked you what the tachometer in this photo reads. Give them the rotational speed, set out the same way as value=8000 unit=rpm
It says value=3500 unit=rpm
